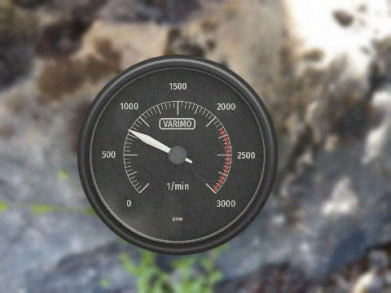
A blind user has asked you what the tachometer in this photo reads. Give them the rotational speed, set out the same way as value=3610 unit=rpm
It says value=800 unit=rpm
